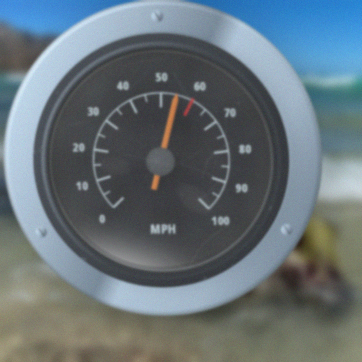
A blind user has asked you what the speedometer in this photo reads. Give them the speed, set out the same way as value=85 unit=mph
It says value=55 unit=mph
